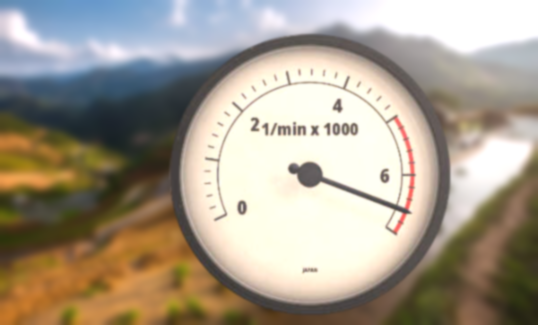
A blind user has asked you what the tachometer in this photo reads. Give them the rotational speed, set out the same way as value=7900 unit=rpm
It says value=6600 unit=rpm
